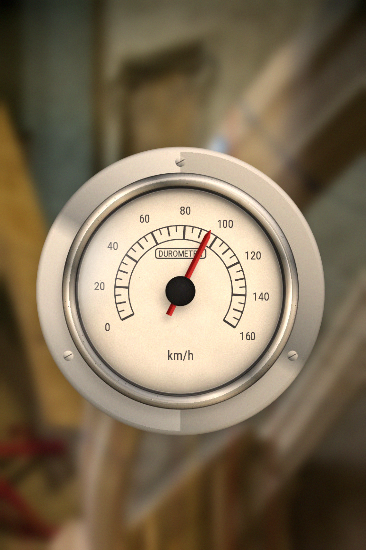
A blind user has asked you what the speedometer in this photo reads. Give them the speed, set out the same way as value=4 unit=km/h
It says value=95 unit=km/h
